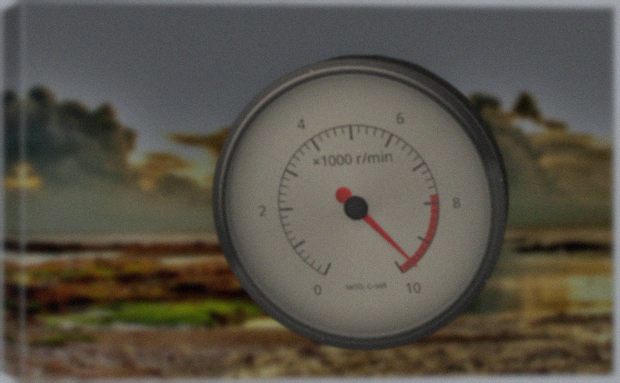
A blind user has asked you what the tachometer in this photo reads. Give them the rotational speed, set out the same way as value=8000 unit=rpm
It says value=9600 unit=rpm
